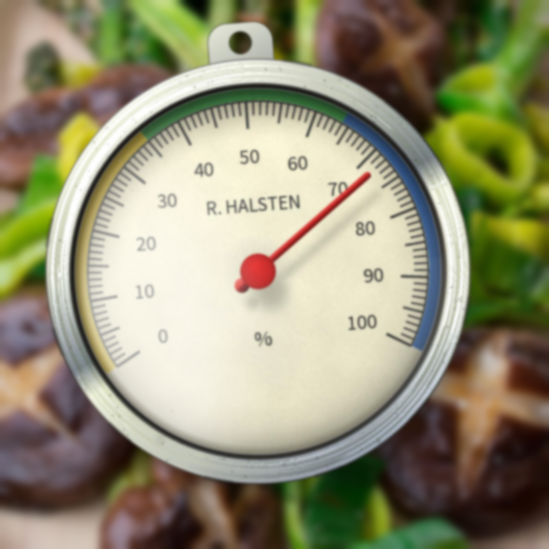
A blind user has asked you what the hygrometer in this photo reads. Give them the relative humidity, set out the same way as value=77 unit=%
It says value=72 unit=%
